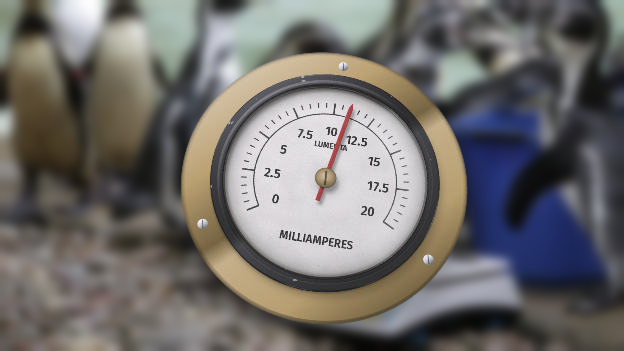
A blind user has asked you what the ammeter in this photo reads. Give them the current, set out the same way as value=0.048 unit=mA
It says value=11 unit=mA
